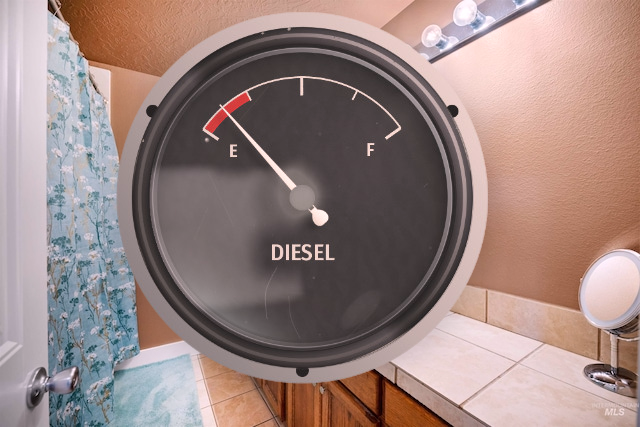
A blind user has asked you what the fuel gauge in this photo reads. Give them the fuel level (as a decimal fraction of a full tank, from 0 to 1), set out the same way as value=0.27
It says value=0.125
